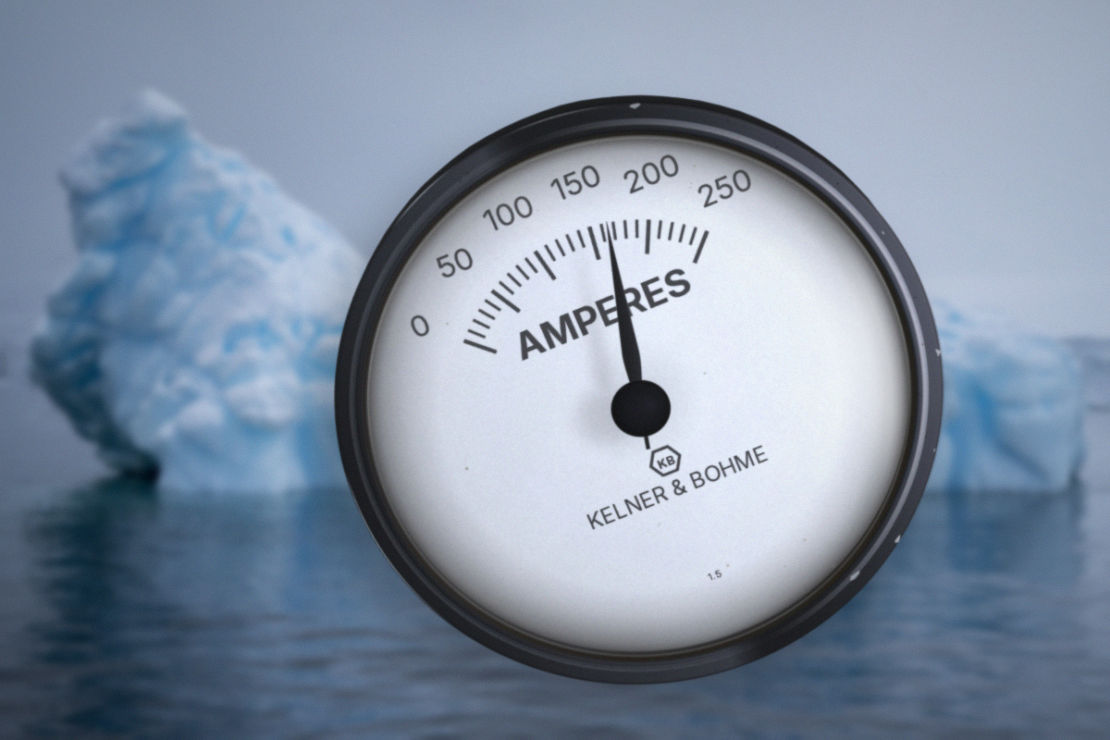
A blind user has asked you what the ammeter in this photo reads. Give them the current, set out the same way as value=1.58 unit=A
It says value=165 unit=A
